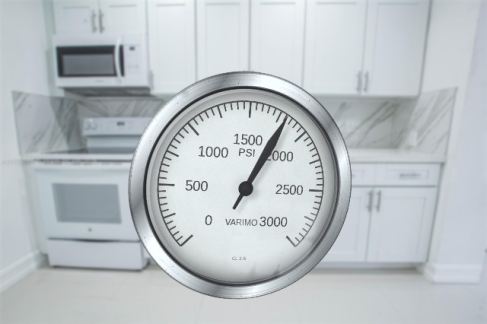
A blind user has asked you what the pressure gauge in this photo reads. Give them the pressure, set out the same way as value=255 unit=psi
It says value=1800 unit=psi
